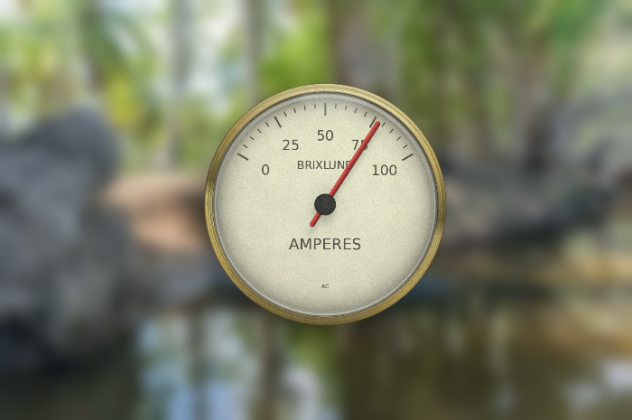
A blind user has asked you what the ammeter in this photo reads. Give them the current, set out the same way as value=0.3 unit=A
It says value=77.5 unit=A
